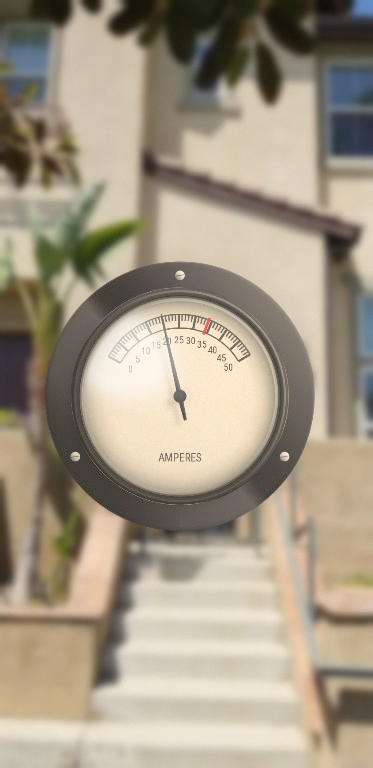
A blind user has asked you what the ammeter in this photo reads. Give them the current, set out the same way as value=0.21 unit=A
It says value=20 unit=A
